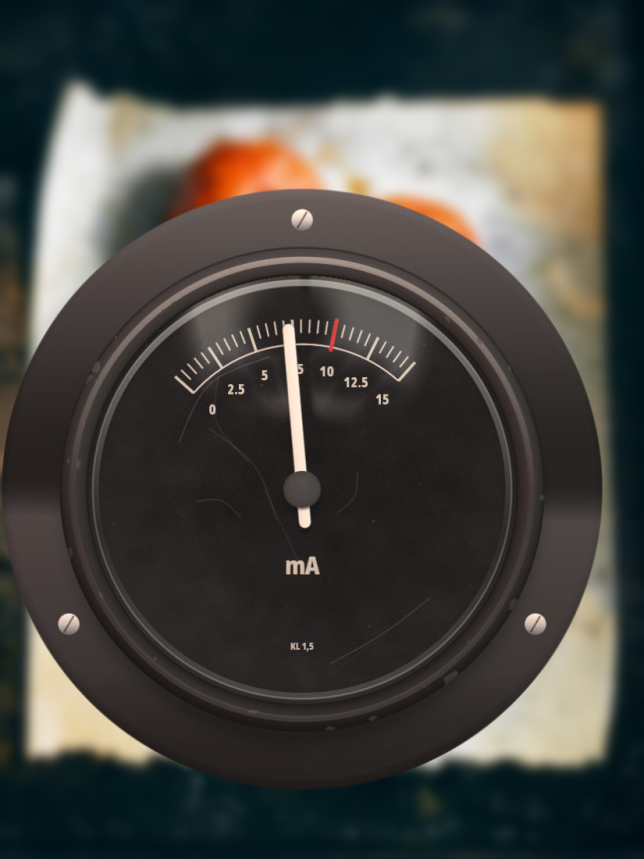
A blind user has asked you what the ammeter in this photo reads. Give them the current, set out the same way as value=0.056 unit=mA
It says value=7.25 unit=mA
